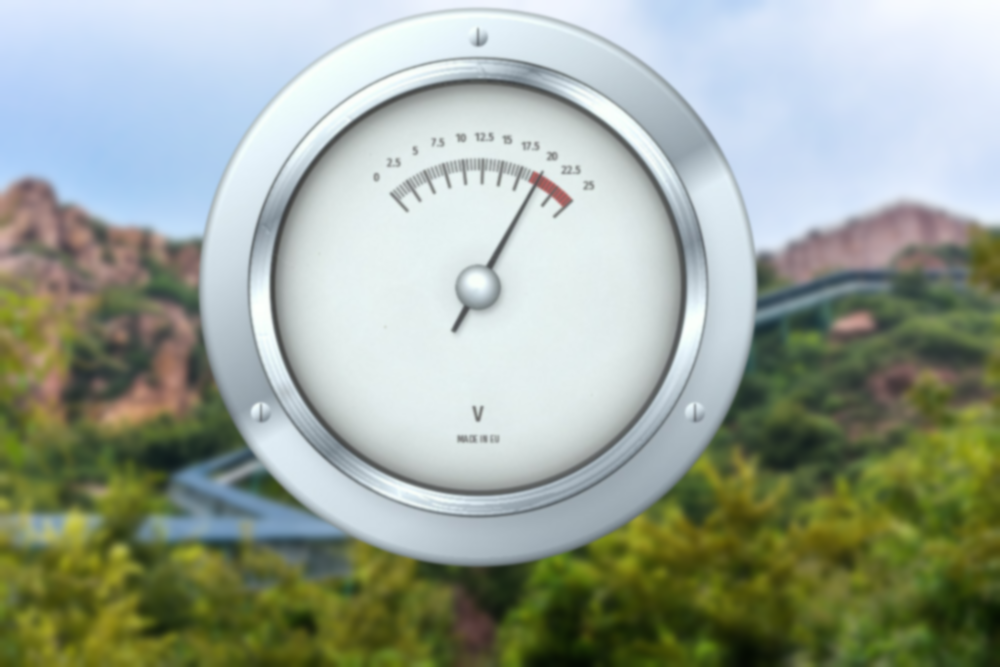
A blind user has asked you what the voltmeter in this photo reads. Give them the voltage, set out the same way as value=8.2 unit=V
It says value=20 unit=V
